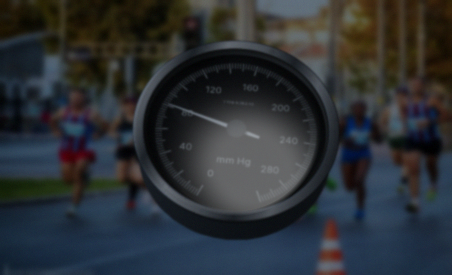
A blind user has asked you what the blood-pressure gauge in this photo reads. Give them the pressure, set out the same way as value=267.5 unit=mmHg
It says value=80 unit=mmHg
